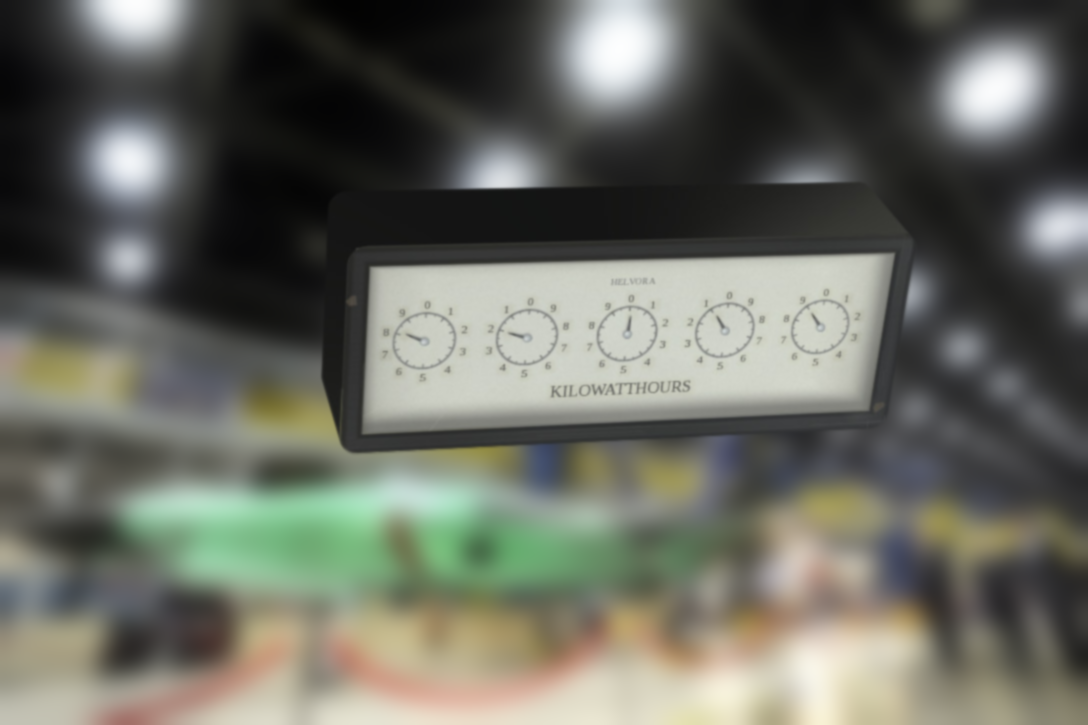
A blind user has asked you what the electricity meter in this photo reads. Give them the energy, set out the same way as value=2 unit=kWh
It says value=82009 unit=kWh
